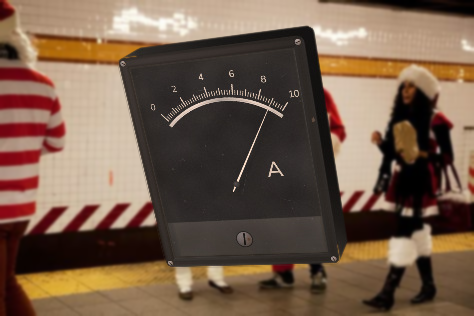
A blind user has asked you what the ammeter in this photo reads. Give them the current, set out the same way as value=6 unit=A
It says value=9 unit=A
